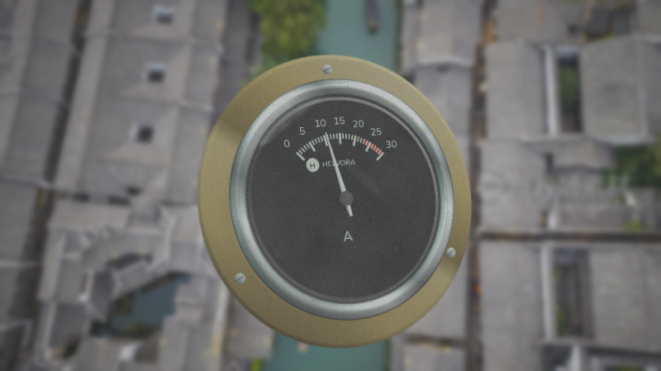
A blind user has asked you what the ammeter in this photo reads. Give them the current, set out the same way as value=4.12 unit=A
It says value=10 unit=A
